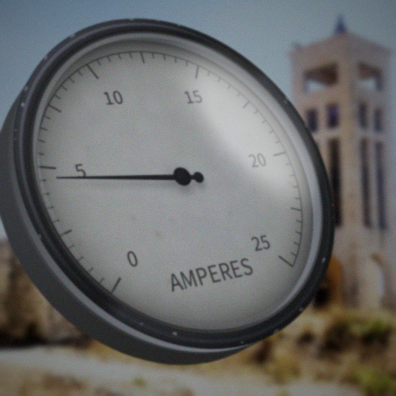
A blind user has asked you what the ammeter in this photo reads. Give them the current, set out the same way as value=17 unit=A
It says value=4.5 unit=A
